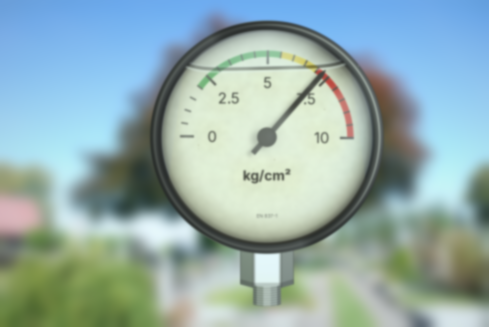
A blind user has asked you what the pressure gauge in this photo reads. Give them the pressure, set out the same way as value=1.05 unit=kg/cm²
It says value=7.25 unit=kg/cm²
